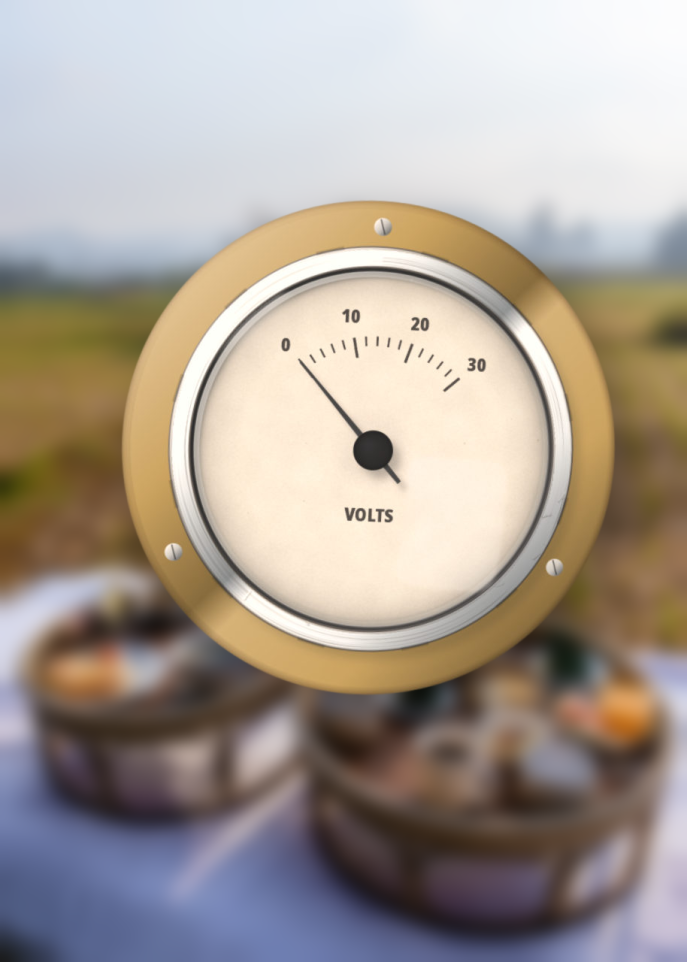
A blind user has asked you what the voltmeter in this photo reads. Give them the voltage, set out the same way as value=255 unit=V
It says value=0 unit=V
